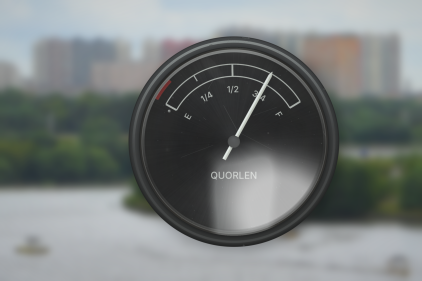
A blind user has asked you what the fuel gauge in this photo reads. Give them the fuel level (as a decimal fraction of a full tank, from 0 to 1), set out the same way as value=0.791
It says value=0.75
